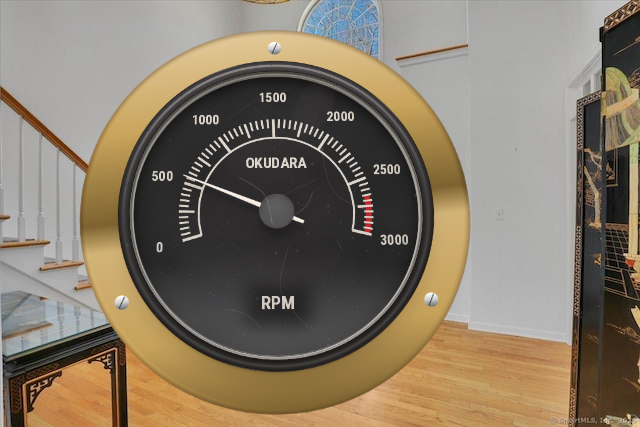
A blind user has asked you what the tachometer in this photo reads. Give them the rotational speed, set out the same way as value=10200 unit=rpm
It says value=550 unit=rpm
